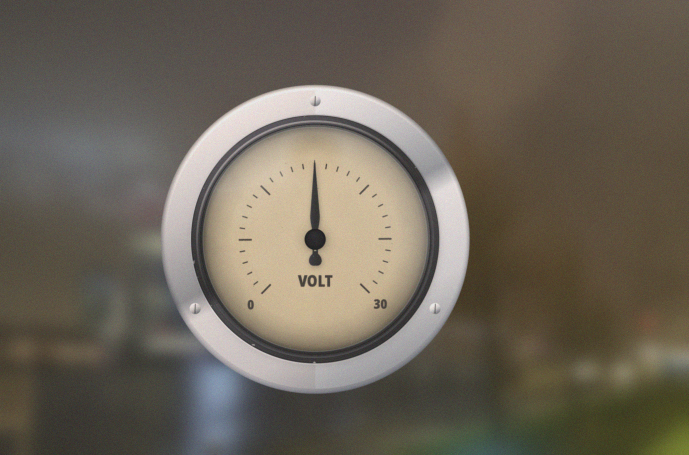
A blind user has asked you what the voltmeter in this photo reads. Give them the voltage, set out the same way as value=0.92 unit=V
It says value=15 unit=V
